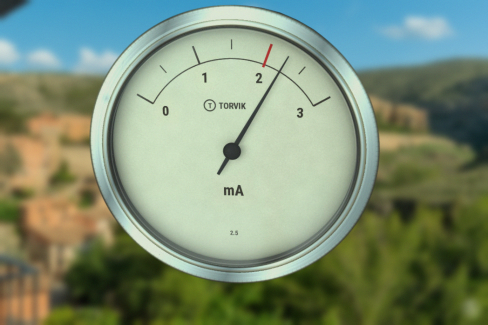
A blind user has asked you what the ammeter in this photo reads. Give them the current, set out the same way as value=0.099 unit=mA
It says value=2.25 unit=mA
